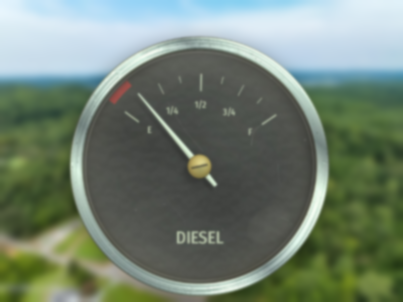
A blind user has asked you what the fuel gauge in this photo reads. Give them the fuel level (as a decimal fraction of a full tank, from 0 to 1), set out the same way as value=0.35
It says value=0.125
